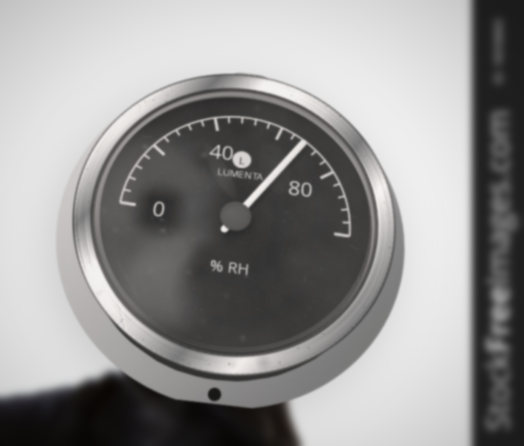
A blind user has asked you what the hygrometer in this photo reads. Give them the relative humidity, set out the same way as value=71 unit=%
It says value=68 unit=%
